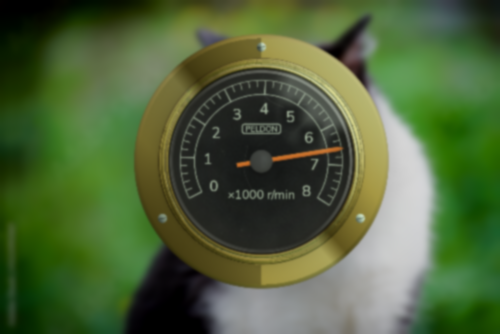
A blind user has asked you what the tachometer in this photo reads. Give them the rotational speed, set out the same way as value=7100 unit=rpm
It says value=6600 unit=rpm
